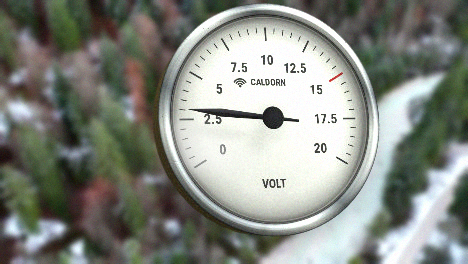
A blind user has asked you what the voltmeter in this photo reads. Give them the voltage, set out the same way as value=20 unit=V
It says value=3 unit=V
